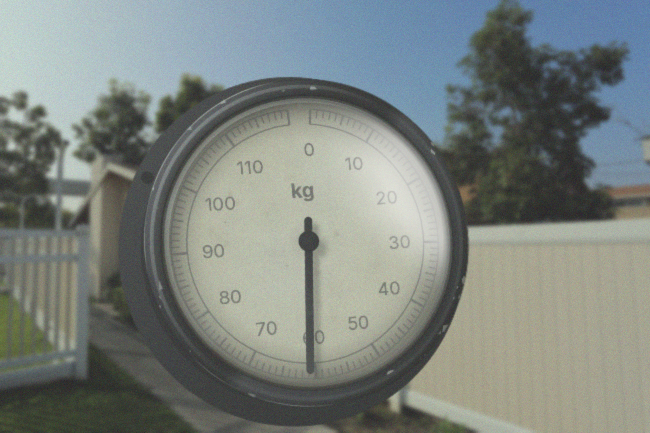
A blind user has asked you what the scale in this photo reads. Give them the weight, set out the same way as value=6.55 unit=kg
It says value=61 unit=kg
